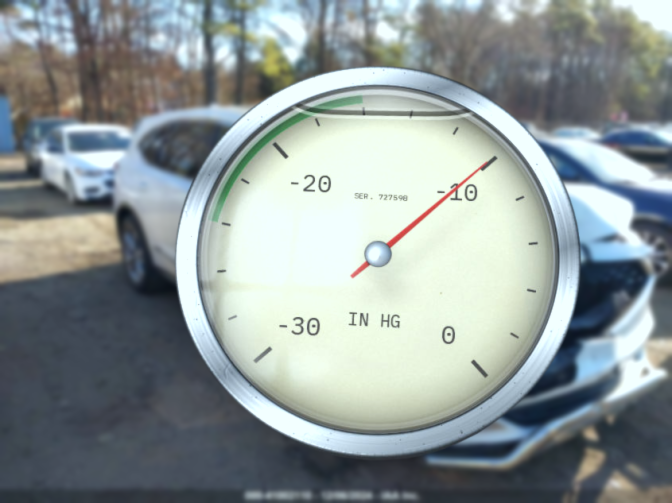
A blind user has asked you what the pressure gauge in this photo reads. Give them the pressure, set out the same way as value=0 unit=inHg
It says value=-10 unit=inHg
